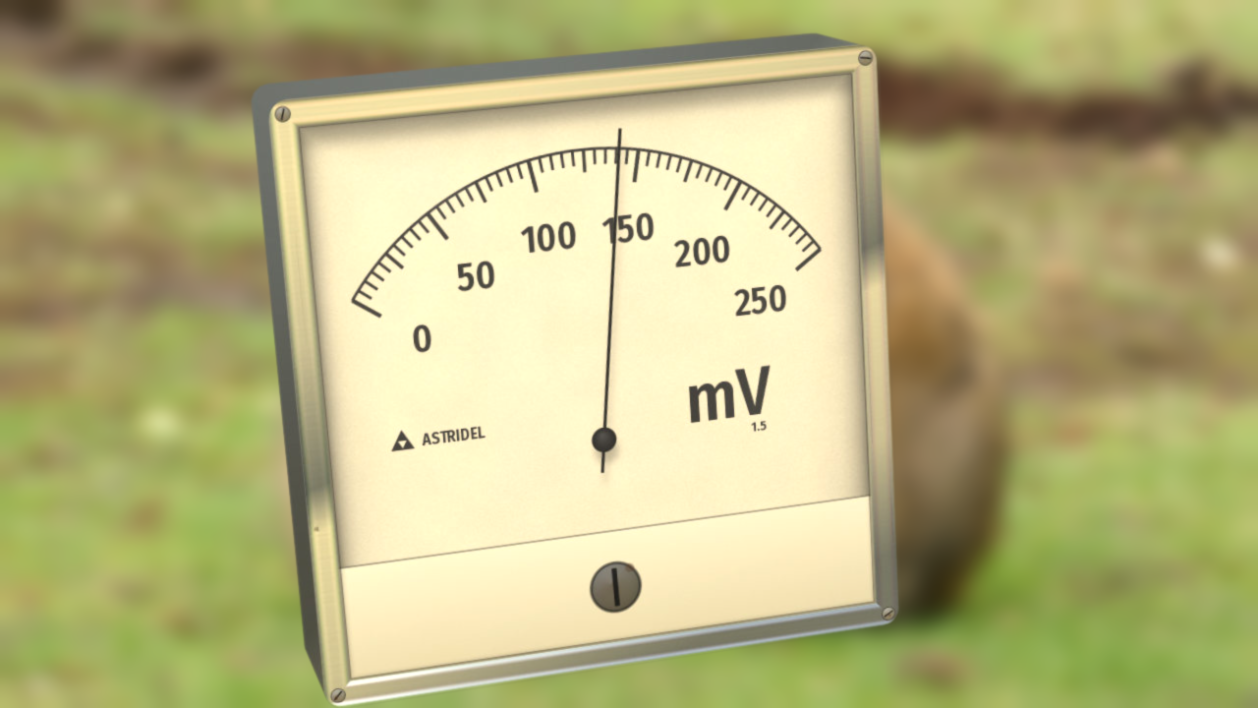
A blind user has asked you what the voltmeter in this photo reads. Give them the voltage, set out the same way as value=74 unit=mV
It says value=140 unit=mV
